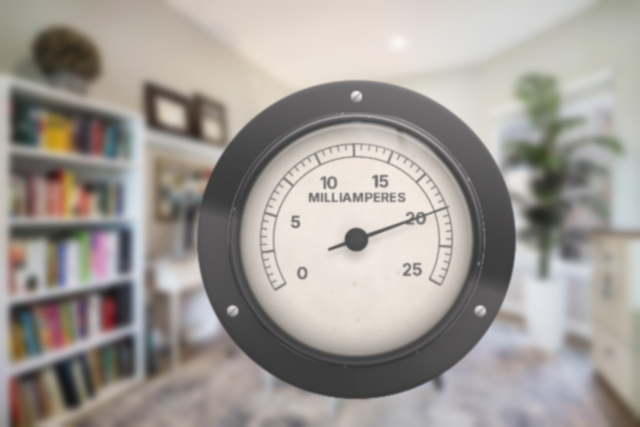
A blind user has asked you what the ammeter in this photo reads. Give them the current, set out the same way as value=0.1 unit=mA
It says value=20 unit=mA
